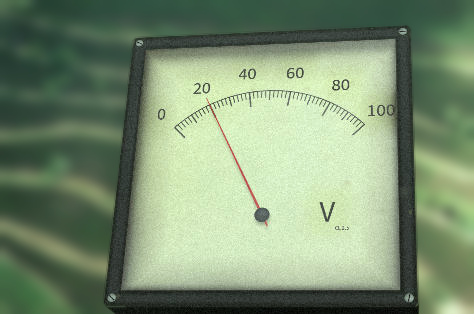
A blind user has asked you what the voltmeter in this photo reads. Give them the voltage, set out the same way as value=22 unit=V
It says value=20 unit=V
